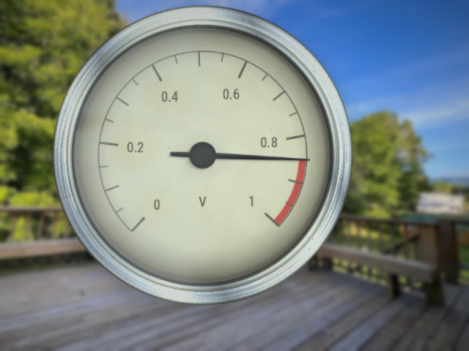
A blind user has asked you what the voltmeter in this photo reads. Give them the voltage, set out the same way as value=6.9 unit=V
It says value=0.85 unit=V
